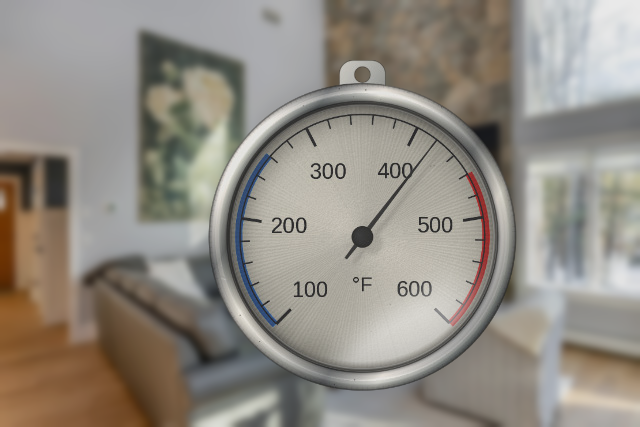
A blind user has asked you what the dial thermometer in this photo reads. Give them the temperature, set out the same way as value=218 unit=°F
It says value=420 unit=°F
